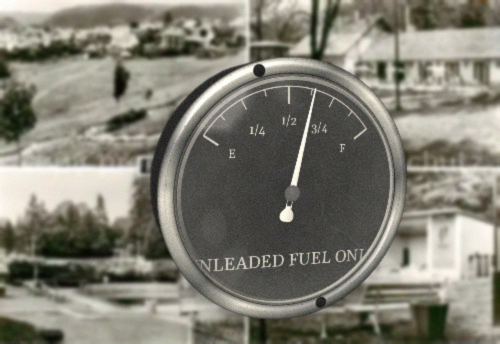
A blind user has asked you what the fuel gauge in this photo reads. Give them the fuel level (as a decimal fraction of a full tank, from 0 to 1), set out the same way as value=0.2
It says value=0.625
